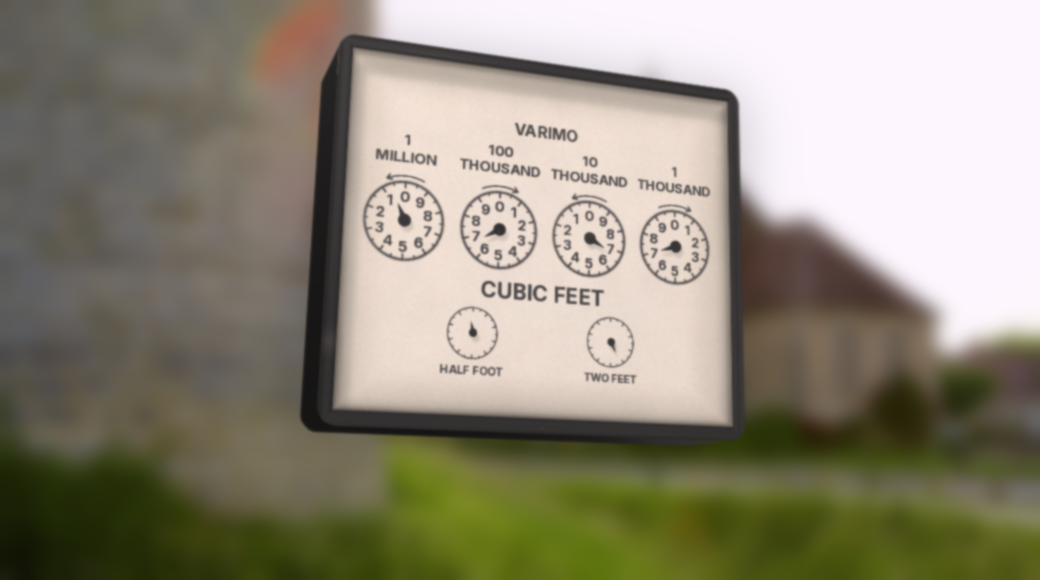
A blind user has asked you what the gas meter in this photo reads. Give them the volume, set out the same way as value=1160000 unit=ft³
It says value=66700 unit=ft³
